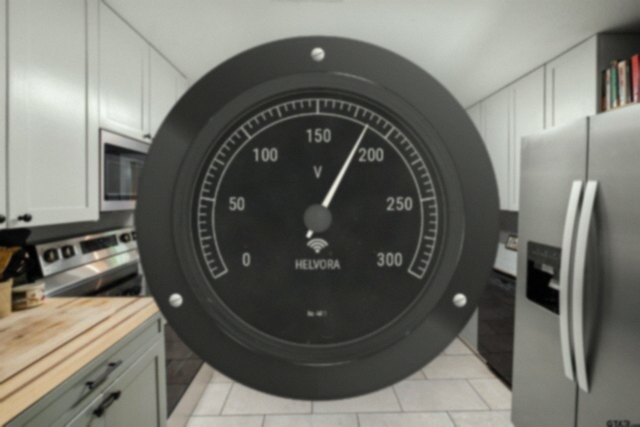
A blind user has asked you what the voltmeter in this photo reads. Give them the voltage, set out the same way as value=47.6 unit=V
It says value=185 unit=V
